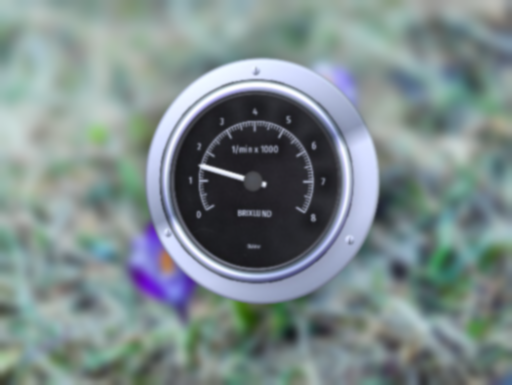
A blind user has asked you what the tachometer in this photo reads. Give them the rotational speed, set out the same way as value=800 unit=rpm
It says value=1500 unit=rpm
